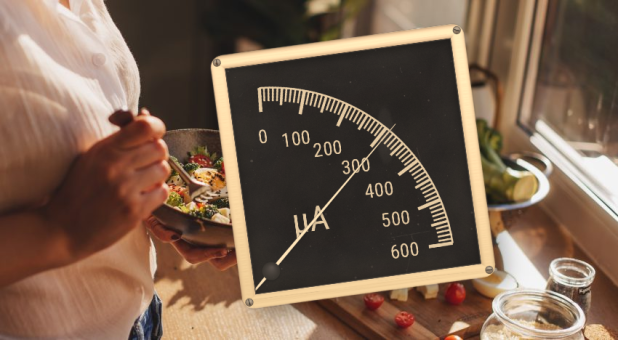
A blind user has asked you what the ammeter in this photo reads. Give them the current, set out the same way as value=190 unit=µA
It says value=310 unit=µA
